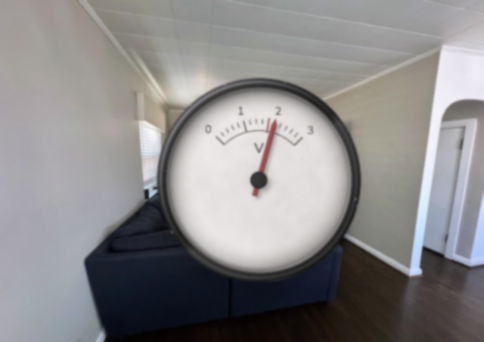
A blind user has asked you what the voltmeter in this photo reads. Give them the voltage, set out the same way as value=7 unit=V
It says value=2 unit=V
